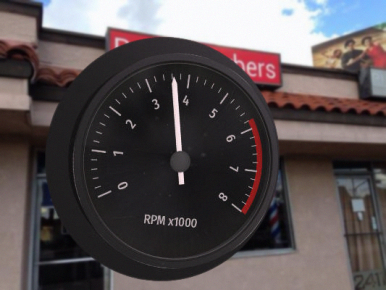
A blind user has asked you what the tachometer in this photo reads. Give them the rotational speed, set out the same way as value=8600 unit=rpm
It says value=3600 unit=rpm
